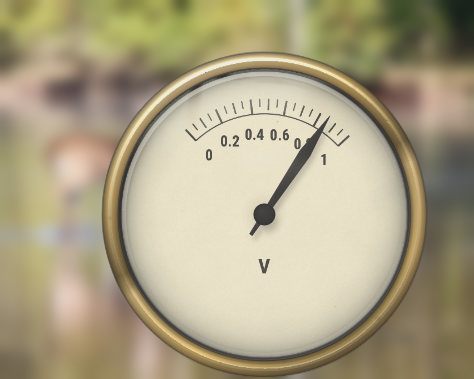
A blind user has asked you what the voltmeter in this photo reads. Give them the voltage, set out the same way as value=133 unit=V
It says value=0.85 unit=V
